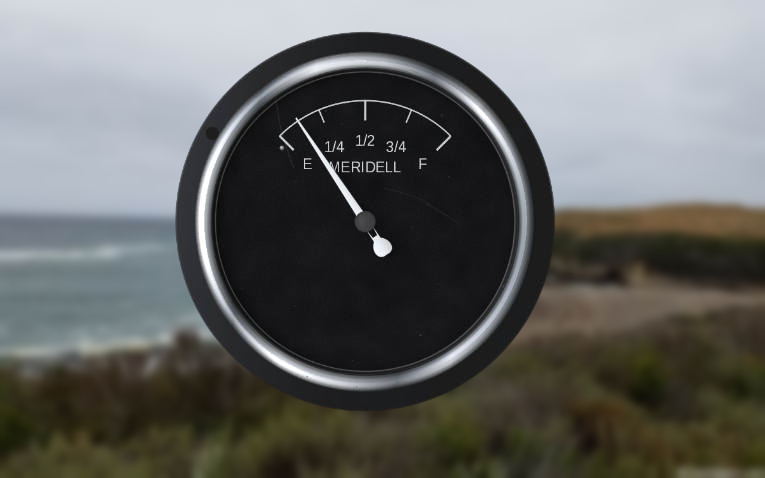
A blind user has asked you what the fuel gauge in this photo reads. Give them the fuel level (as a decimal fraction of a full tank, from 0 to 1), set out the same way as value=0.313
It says value=0.125
